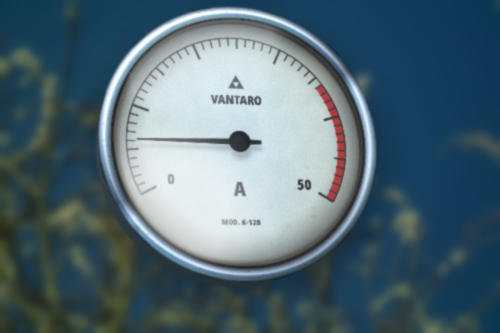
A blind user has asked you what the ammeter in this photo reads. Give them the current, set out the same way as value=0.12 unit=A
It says value=6 unit=A
